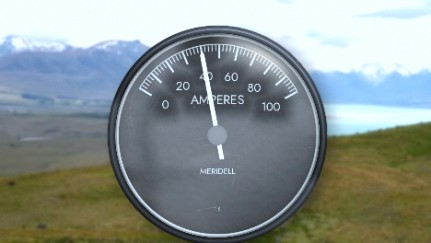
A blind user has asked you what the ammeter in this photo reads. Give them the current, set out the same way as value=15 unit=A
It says value=40 unit=A
